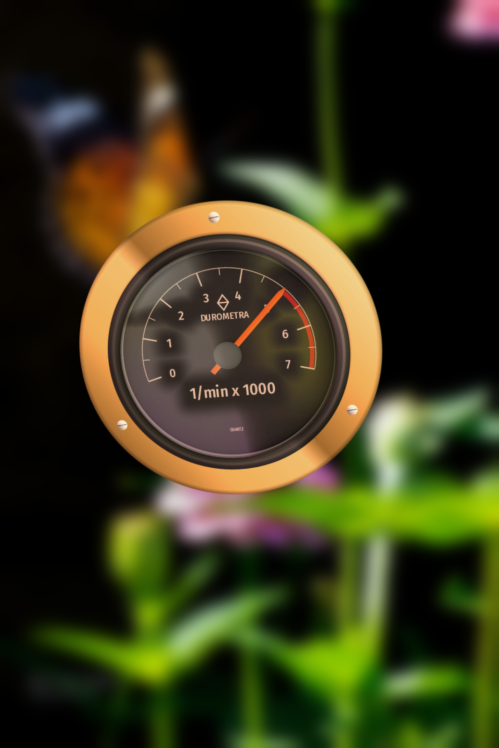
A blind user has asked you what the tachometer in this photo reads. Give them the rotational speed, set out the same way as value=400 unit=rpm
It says value=5000 unit=rpm
